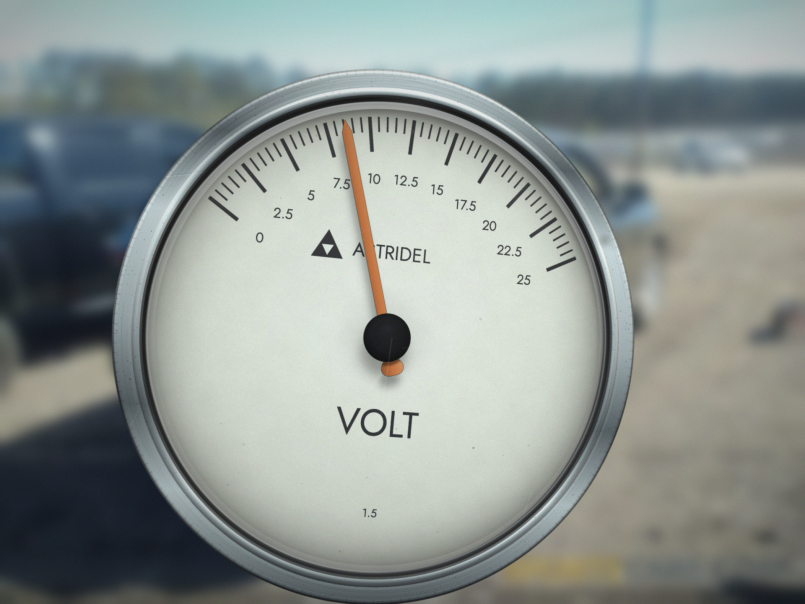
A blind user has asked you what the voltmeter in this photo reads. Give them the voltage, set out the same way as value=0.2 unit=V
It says value=8.5 unit=V
